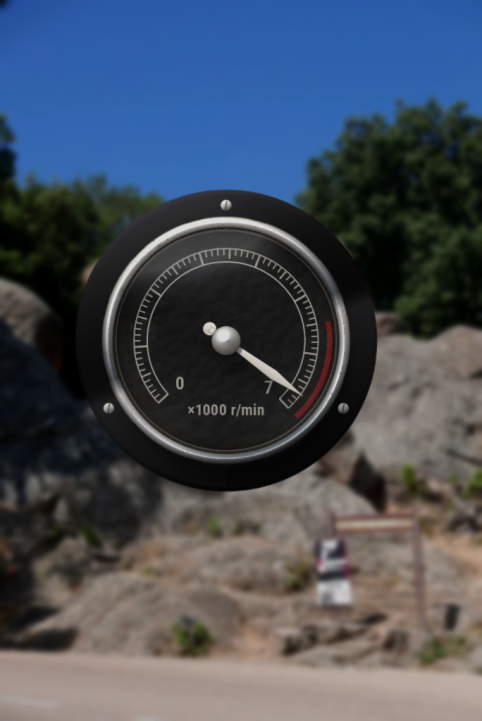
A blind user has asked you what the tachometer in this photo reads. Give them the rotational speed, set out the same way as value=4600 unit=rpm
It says value=6700 unit=rpm
